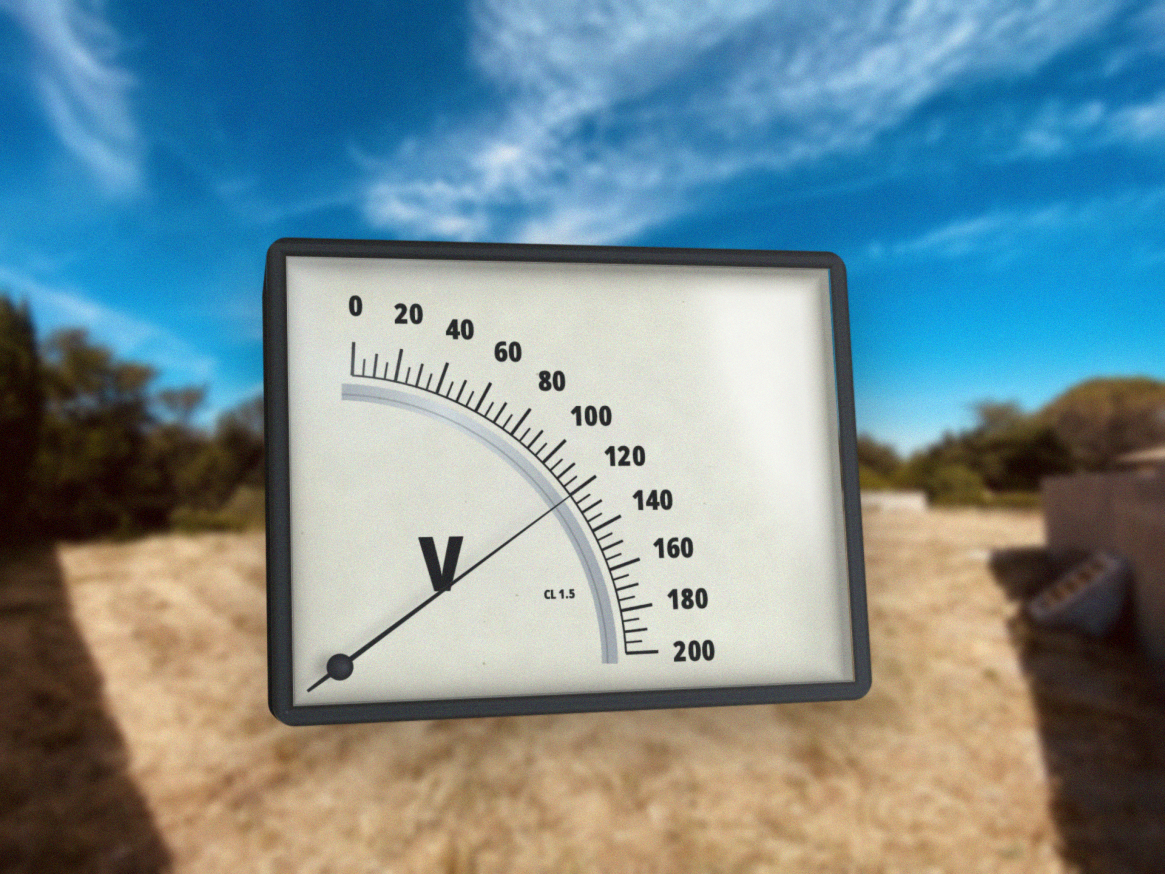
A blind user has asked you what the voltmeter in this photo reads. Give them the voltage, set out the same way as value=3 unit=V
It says value=120 unit=V
